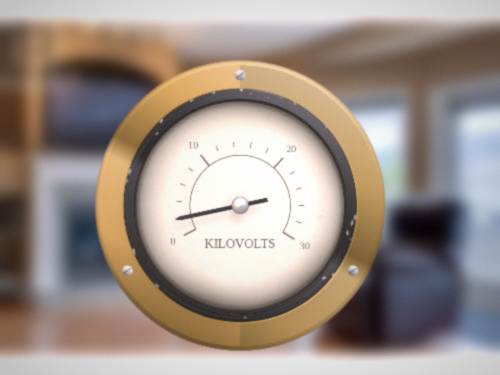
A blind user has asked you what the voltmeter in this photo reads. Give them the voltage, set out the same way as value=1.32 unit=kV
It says value=2 unit=kV
